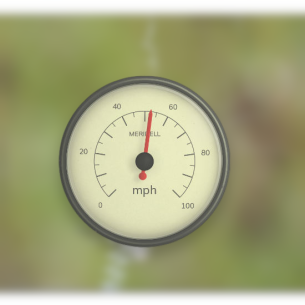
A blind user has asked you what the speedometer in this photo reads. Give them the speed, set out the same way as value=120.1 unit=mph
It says value=52.5 unit=mph
